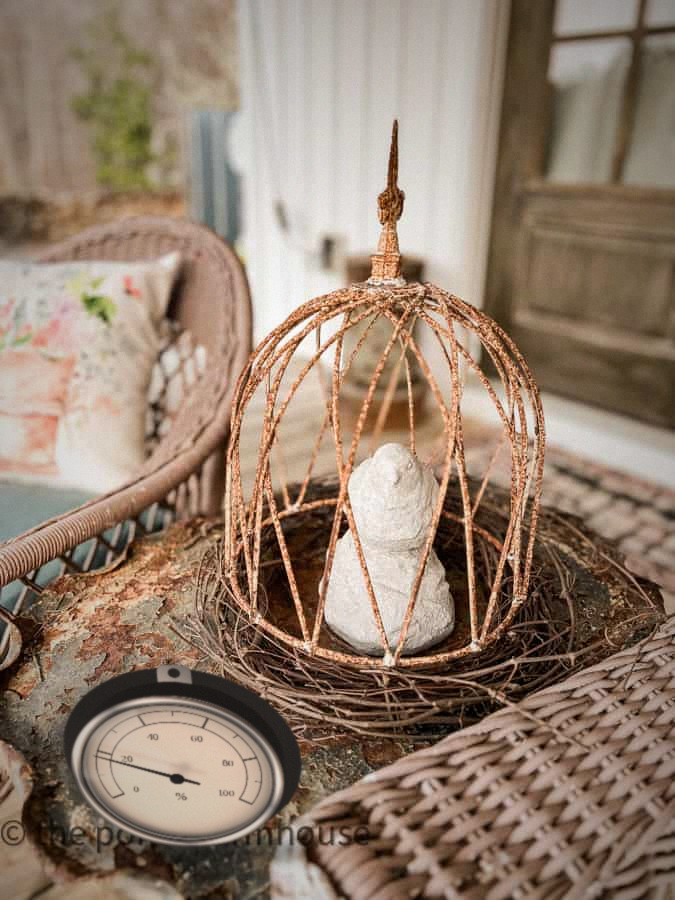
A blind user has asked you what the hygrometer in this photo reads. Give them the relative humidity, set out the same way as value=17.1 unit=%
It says value=20 unit=%
